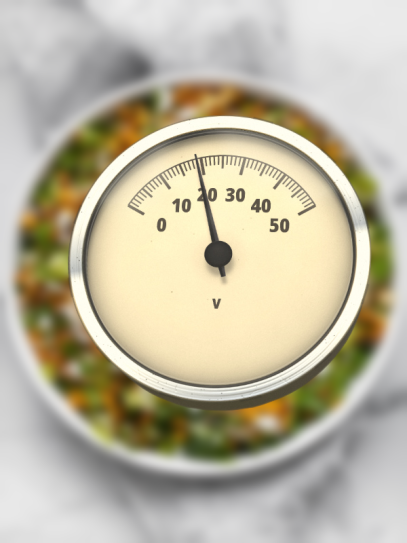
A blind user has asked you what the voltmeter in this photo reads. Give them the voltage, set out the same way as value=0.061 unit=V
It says value=19 unit=V
